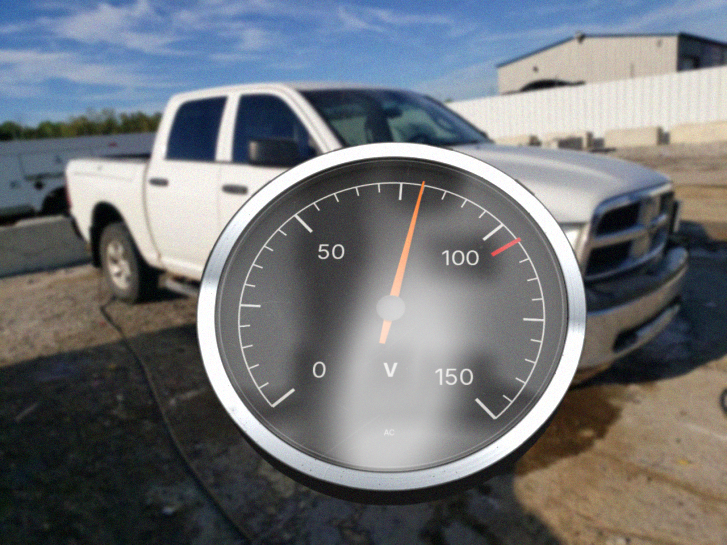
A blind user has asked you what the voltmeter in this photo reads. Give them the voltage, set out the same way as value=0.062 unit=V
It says value=80 unit=V
